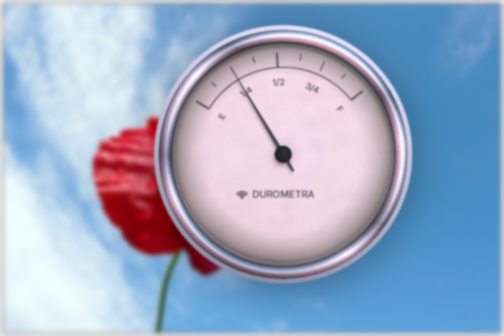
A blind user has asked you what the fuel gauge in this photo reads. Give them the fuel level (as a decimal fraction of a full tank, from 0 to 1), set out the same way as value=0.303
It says value=0.25
